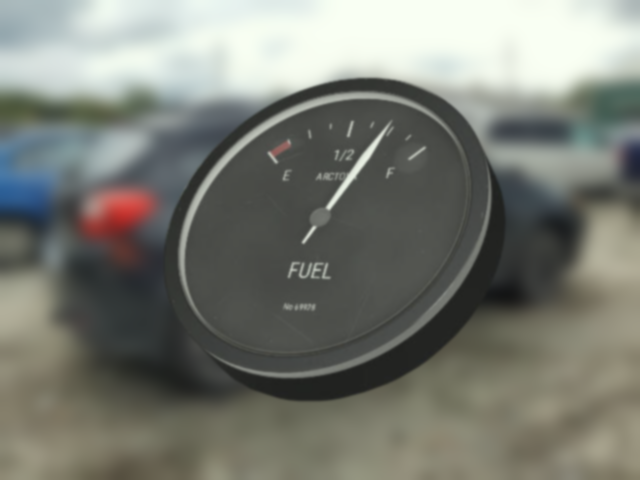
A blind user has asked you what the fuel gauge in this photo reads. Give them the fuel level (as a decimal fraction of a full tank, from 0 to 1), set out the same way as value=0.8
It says value=0.75
